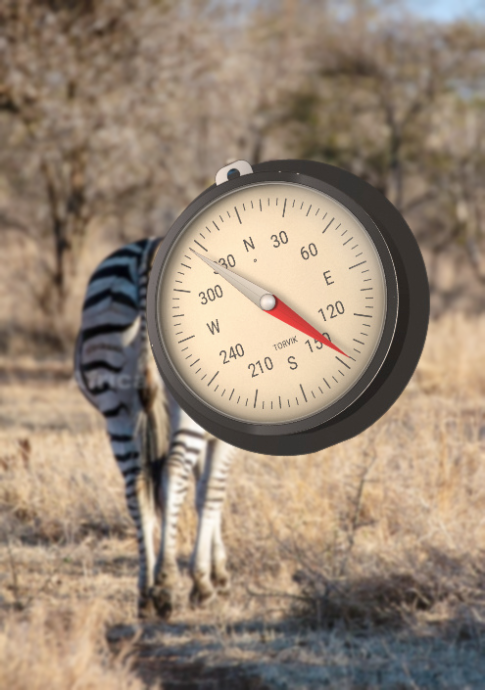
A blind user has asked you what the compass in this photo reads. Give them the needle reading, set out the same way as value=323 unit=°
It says value=145 unit=°
